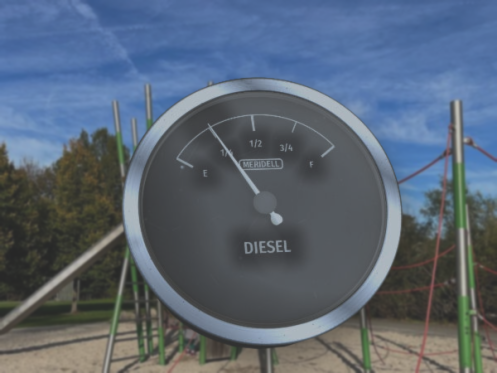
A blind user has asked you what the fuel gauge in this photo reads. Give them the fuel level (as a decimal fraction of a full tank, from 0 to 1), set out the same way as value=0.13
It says value=0.25
